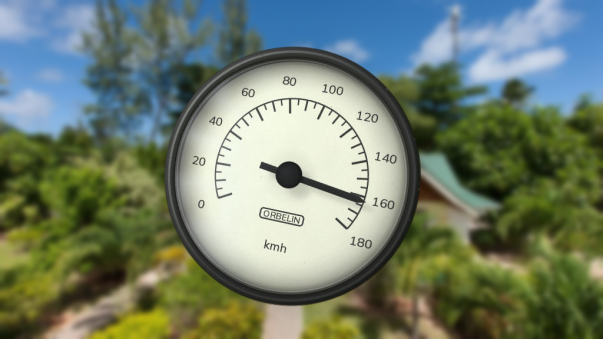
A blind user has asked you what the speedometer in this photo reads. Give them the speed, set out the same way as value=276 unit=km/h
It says value=162.5 unit=km/h
